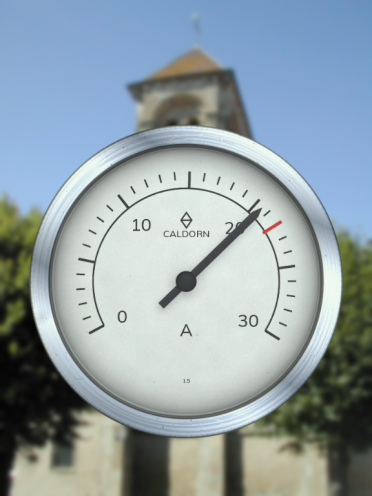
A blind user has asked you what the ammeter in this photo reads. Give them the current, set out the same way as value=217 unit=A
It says value=20.5 unit=A
